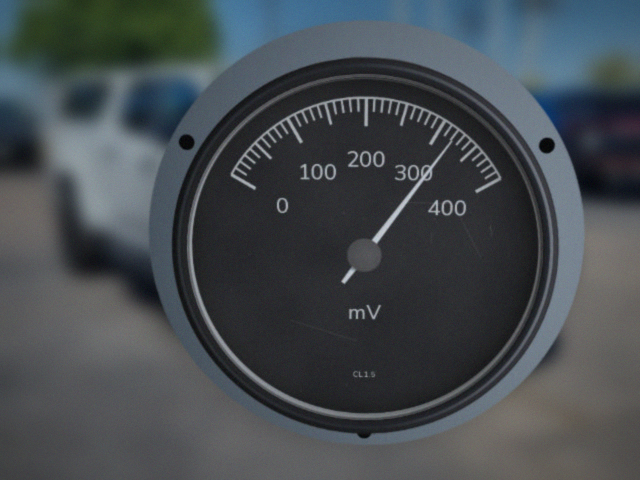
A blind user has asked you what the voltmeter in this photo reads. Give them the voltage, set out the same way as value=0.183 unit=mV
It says value=320 unit=mV
